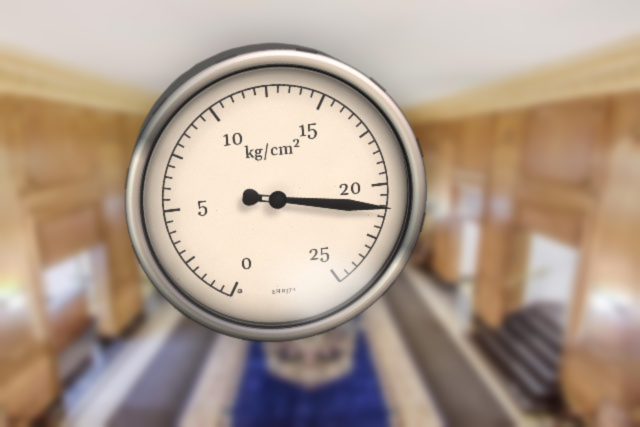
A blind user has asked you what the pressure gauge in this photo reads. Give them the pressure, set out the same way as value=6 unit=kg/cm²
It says value=21 unit=kg/cm²
